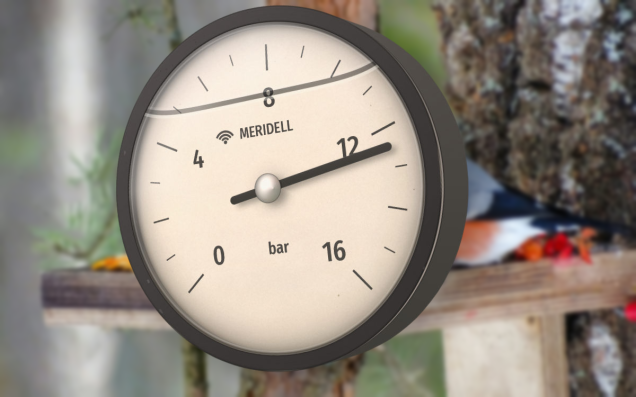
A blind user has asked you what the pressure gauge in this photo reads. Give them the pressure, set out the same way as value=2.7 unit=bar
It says value=12.5 unit=bar
